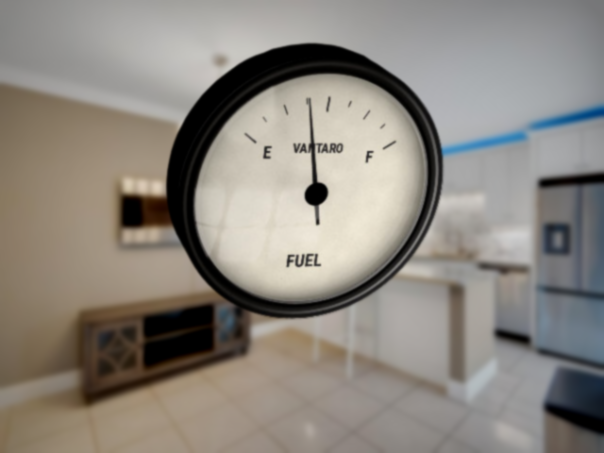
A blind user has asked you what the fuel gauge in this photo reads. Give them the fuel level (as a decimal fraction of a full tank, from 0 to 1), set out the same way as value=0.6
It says value=0.375
